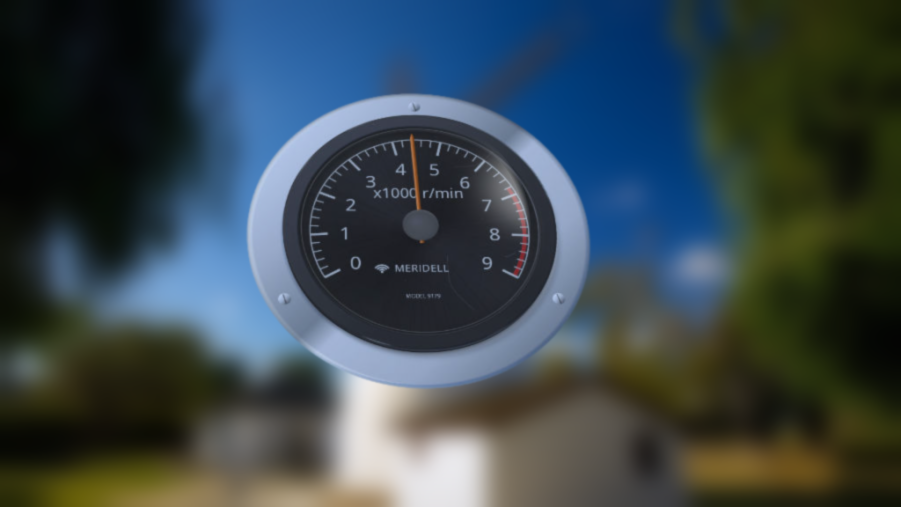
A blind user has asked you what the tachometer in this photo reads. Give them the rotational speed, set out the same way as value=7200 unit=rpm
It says value=4400 unit=rpm
